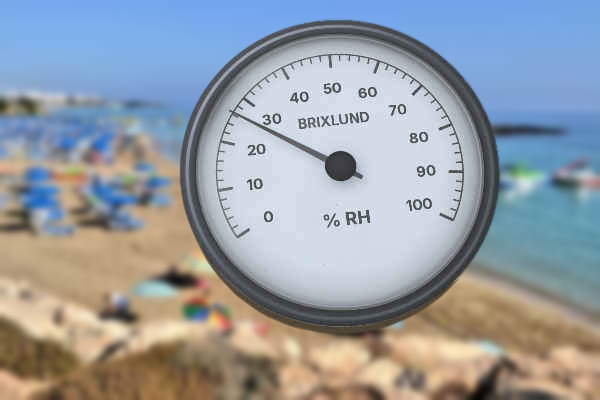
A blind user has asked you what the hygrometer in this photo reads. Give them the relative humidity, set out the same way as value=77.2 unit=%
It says value=26 unit=%
